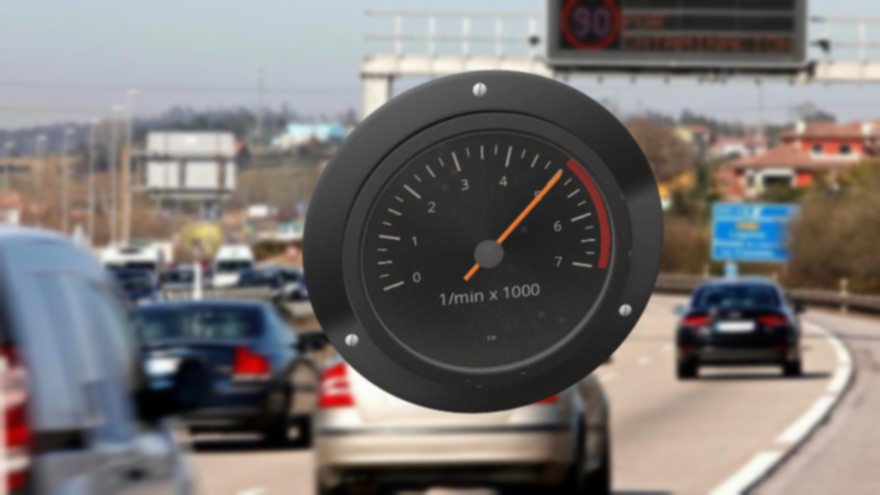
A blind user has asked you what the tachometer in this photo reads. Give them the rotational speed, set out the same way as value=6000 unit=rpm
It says value=5000 unit=rpm
